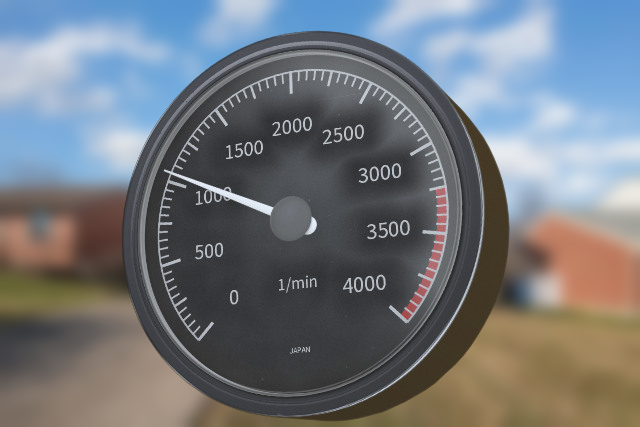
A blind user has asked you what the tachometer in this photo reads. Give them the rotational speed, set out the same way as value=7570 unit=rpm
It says value=1050 unit=rpm
